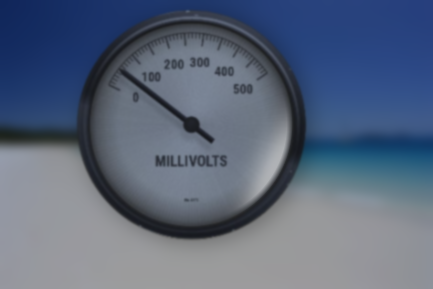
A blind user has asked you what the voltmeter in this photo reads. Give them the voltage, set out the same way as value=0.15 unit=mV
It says value=50 unit=mV
